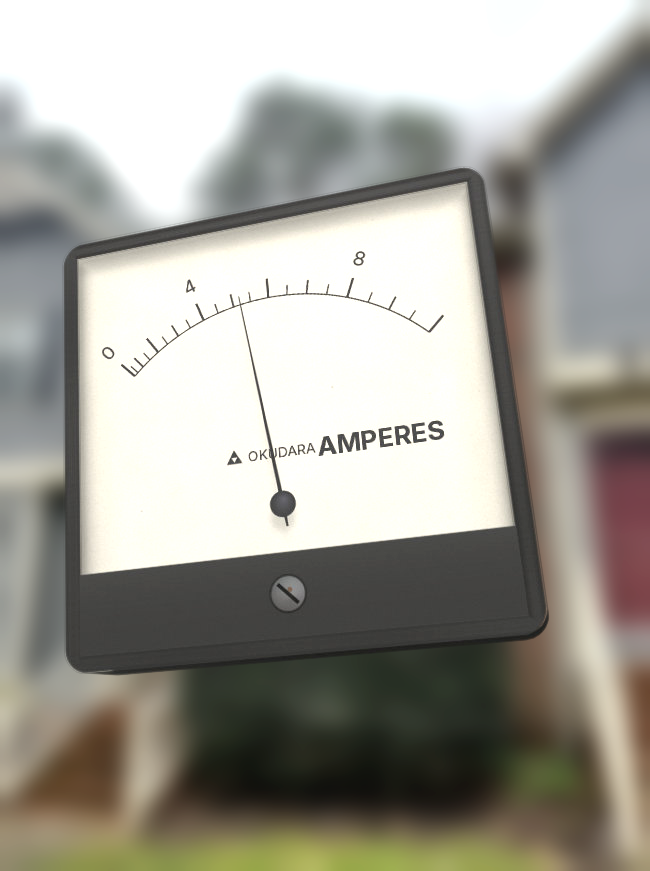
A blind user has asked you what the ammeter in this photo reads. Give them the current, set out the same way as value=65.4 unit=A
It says value=5.25 unit=A
